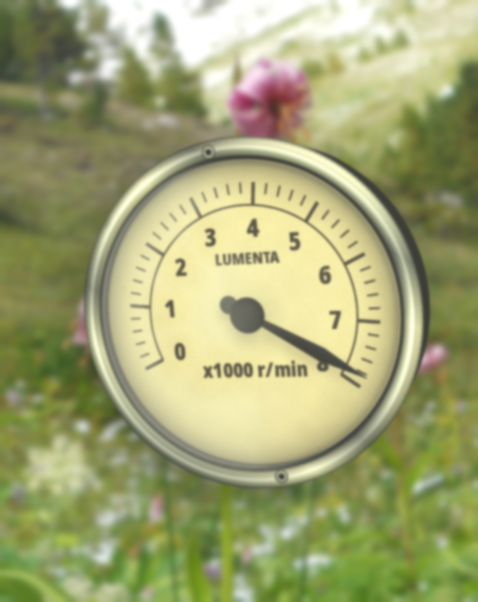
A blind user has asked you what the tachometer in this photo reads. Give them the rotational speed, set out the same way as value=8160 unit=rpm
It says value=7800 unit=rpm
